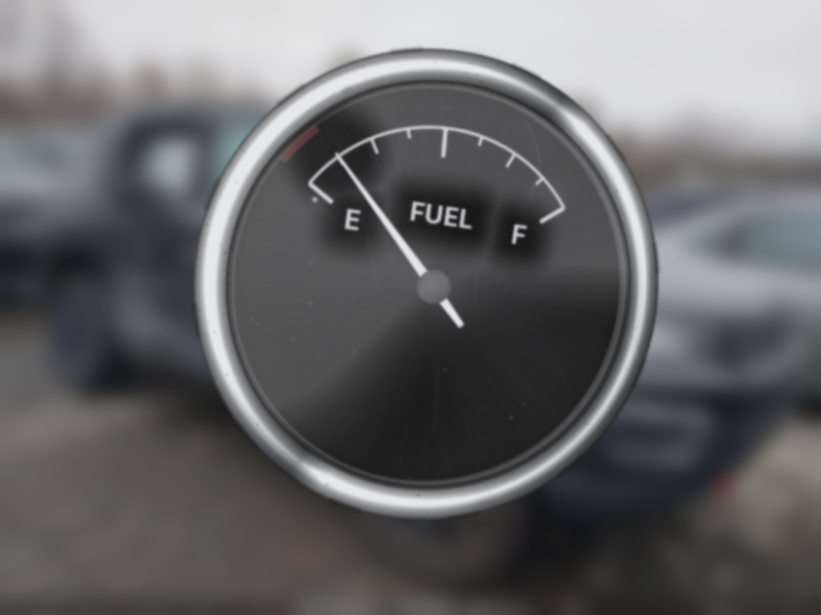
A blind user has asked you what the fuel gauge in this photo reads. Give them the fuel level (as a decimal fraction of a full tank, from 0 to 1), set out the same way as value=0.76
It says value=0.125
